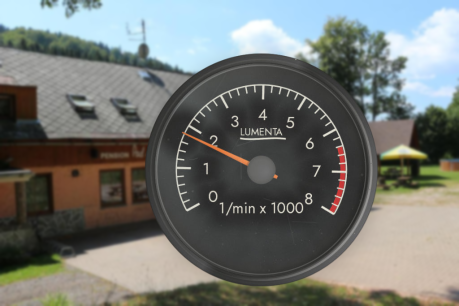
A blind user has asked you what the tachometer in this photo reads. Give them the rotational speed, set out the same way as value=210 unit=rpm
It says value=1800 unit=rpm
